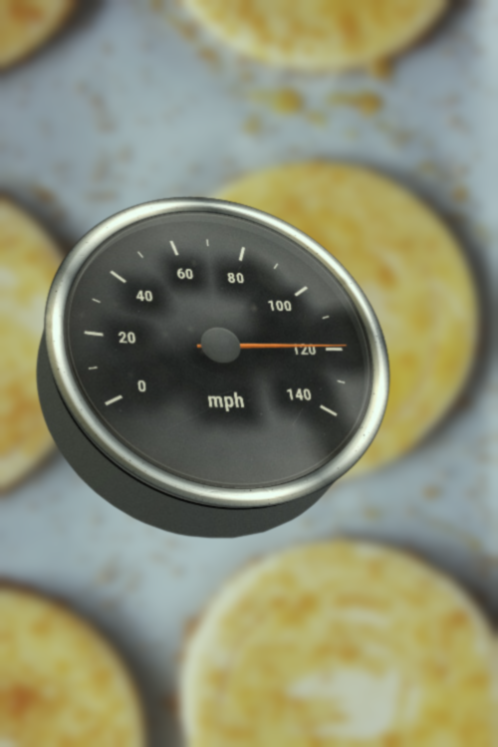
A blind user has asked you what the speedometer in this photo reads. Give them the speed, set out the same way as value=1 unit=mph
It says value=120 unit=mph
